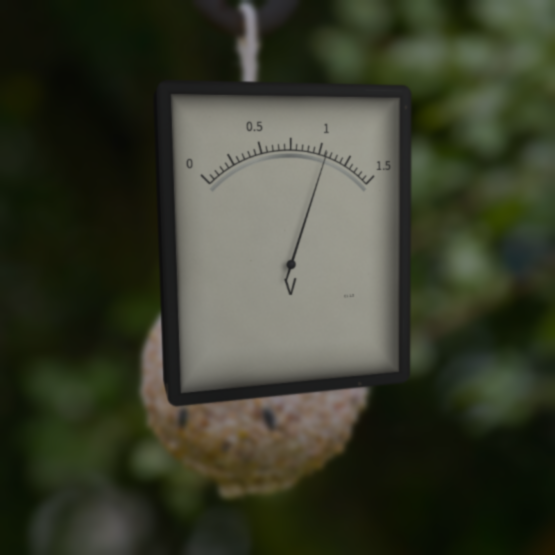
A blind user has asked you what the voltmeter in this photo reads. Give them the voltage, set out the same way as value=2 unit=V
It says value=1.05 unit=V
